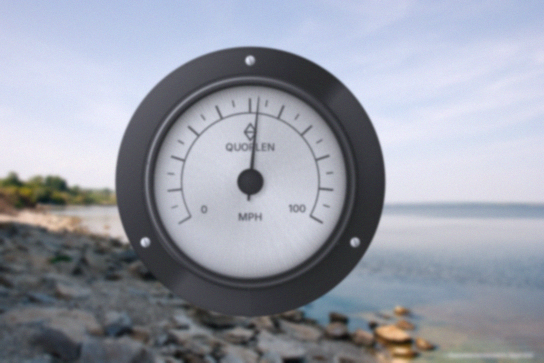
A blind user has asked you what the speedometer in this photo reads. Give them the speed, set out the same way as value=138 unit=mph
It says value=52.5 unit=mph
